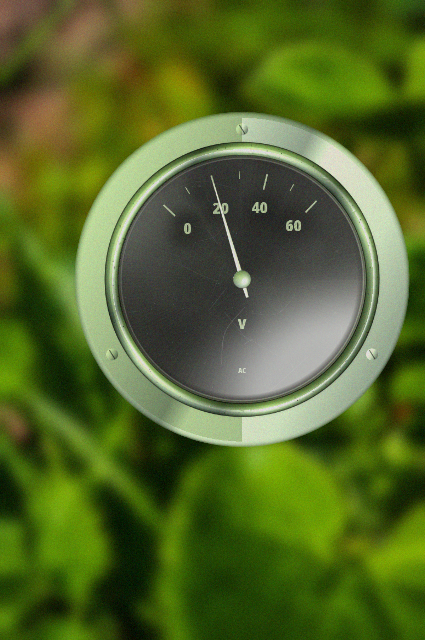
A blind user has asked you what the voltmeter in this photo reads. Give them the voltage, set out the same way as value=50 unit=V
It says value=20 unit=V
